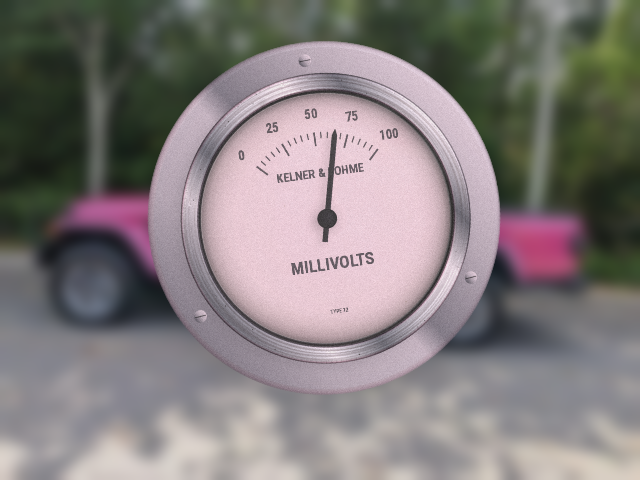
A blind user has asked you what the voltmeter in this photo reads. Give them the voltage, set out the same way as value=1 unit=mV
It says value=65 unit=mV
